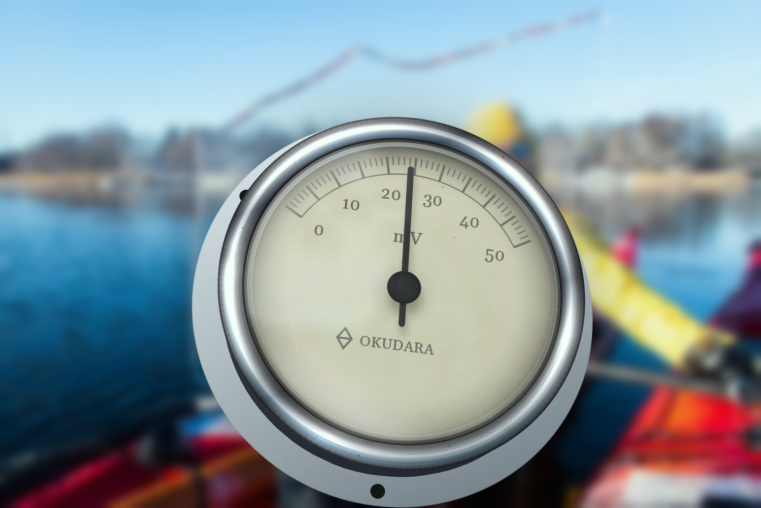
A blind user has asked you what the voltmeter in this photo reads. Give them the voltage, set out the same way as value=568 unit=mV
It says value=24 unit=mV
